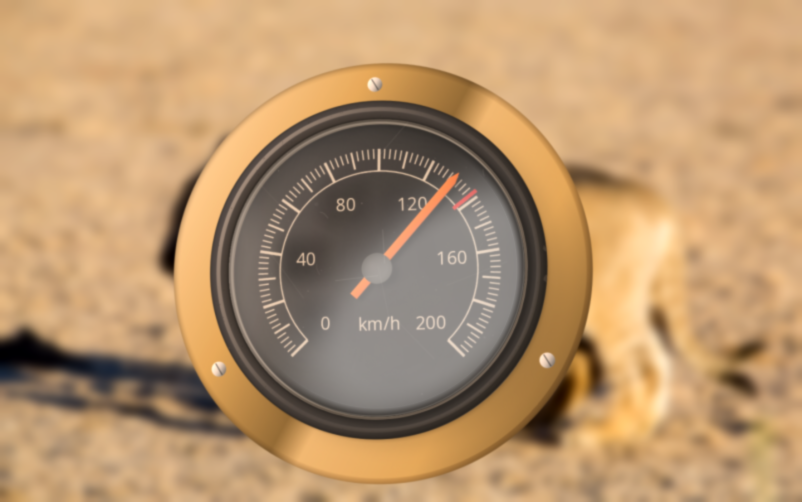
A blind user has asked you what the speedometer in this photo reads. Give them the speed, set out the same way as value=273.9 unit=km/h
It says value=130 unit=km/h
